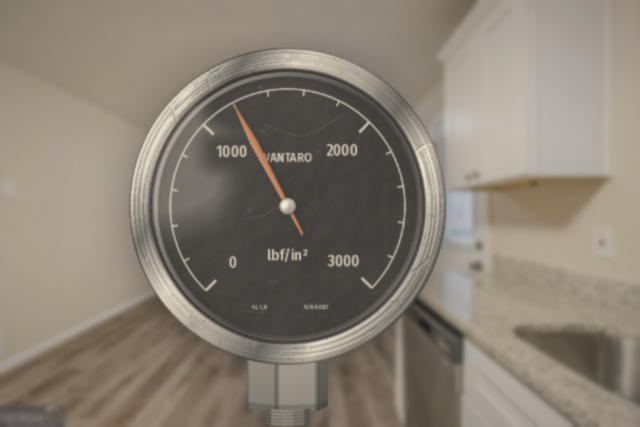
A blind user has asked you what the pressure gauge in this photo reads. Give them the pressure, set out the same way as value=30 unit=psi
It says value=1200 unit=psi
